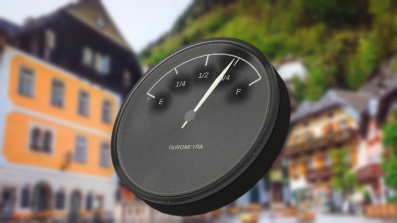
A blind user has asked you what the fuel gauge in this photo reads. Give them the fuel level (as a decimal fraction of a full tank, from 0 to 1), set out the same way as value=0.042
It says value=0.75
